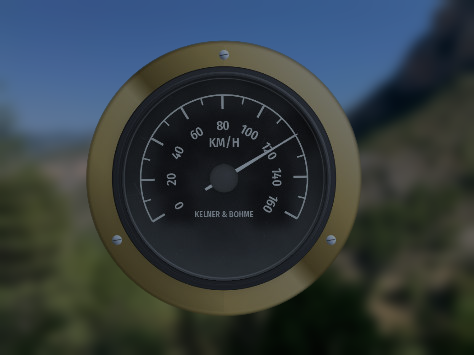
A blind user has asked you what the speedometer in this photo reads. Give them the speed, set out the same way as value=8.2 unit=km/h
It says value=120 unit=km/h
